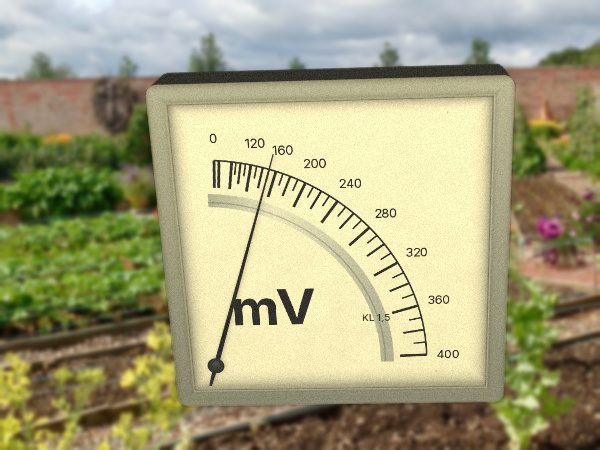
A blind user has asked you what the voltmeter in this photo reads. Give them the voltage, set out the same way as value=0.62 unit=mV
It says value=150 unit=mV
